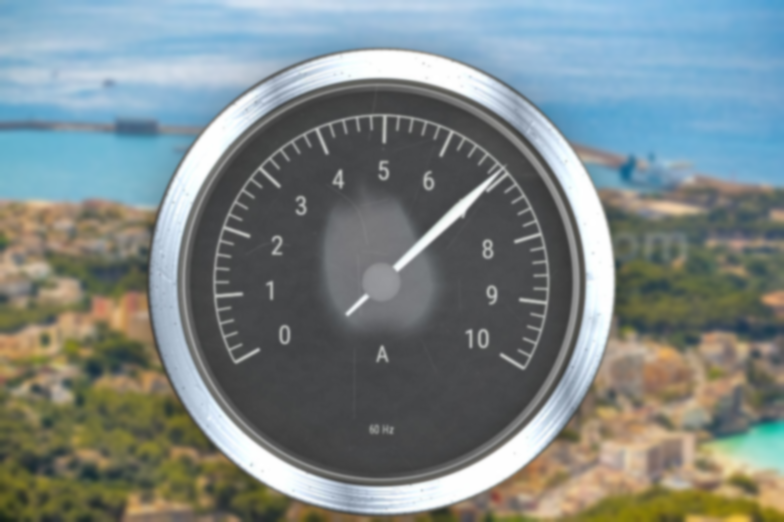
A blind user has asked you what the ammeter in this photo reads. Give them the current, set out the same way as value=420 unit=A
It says value=6.9 unit=A
